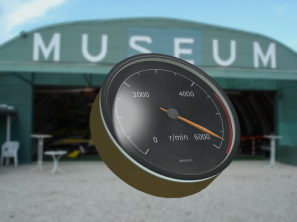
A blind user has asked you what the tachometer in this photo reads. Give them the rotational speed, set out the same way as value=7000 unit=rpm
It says value=5750 unit=rpm
